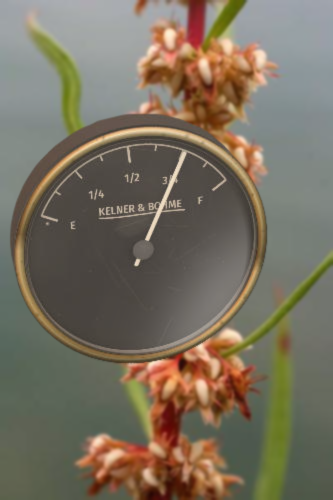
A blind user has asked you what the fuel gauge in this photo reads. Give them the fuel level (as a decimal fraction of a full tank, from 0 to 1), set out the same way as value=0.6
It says value=0.75
